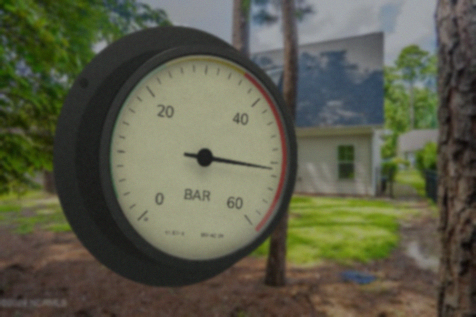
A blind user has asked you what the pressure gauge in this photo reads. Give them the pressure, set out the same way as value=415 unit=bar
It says value=51 unit=bar
